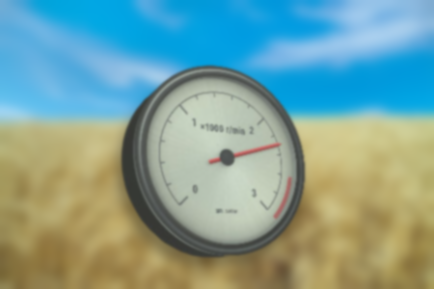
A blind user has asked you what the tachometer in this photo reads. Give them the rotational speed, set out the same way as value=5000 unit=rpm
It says value=2300 unit=rpm
